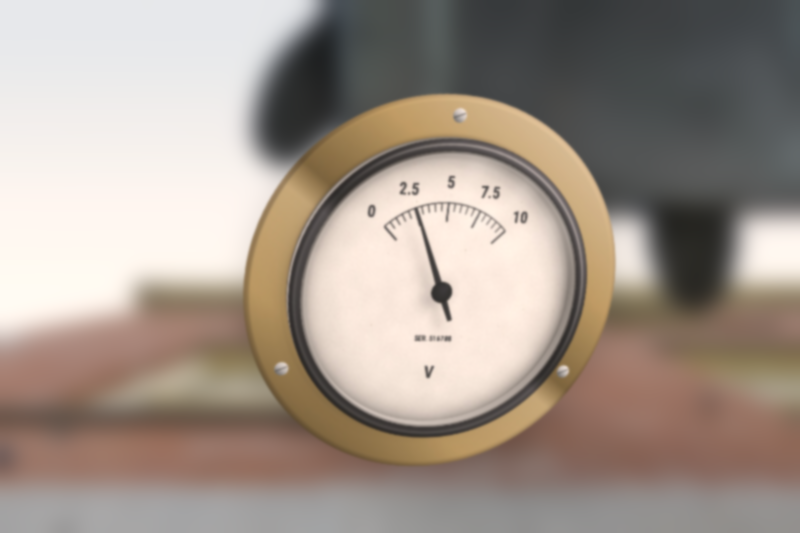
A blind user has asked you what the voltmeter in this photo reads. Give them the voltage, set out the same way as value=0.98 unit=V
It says value=2.5 unit=V
